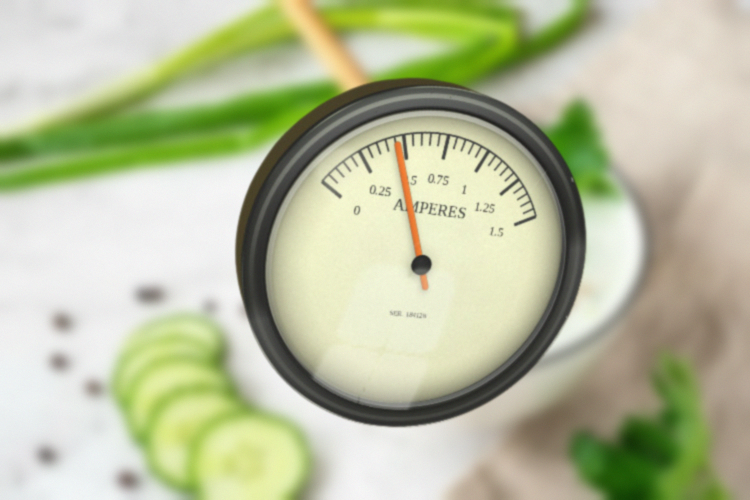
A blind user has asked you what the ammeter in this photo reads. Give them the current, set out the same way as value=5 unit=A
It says value=0.45 unit=A
